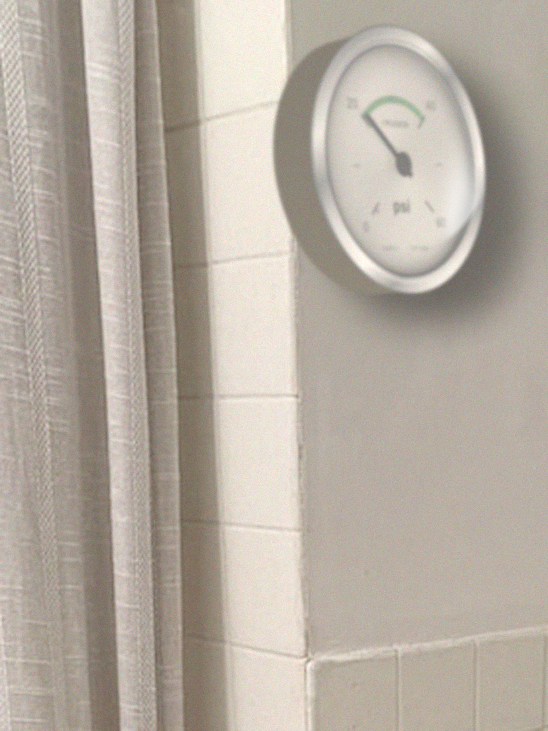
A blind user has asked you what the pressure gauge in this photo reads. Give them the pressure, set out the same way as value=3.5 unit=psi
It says value=20 unit=psi
